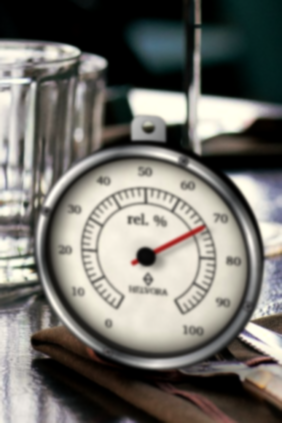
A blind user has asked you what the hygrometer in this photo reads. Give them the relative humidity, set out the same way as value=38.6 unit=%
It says value=70 unit=%
